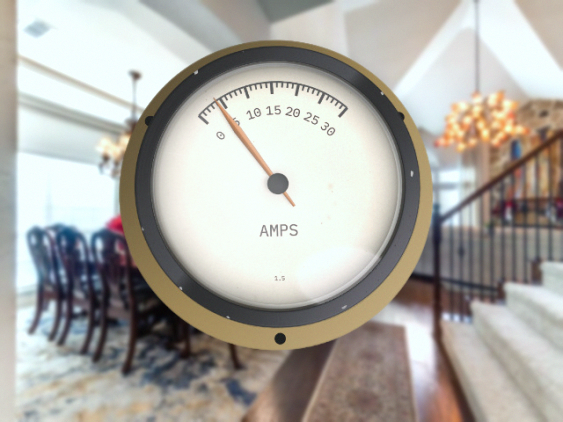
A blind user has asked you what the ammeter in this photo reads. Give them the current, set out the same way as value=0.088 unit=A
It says value=4 unit=A
